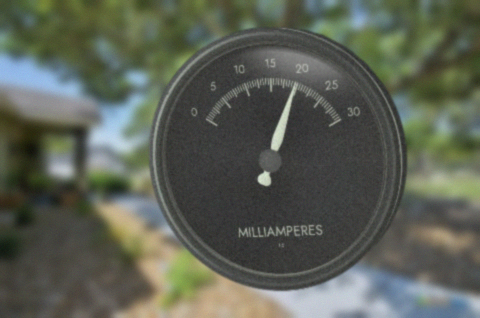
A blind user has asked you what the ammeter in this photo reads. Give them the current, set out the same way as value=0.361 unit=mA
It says value=20 unit=mA
